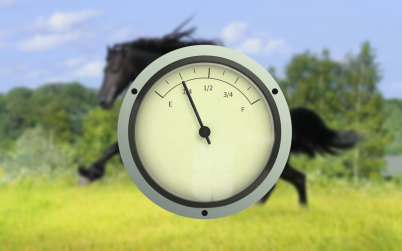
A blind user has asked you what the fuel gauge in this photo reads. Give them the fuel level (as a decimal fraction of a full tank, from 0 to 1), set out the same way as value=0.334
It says value=0.25
